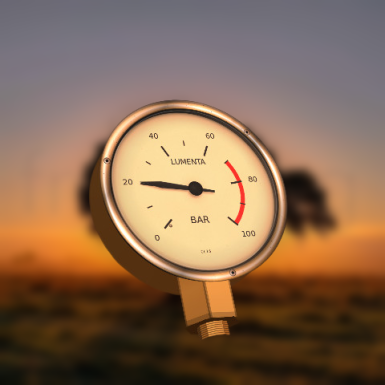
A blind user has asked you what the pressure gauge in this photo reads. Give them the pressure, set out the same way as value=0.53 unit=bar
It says value=20 unit=bar
